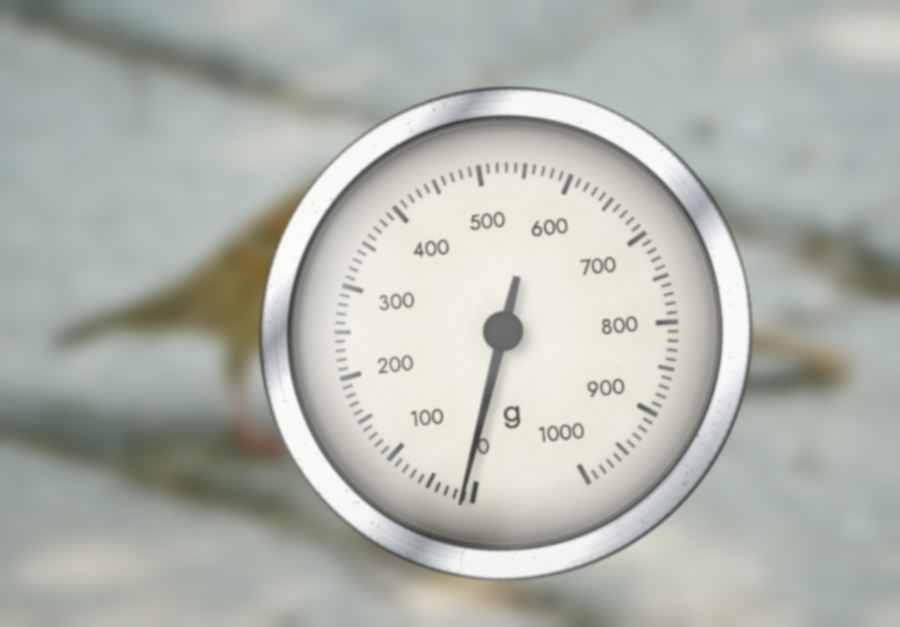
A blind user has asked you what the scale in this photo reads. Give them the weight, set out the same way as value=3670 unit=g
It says value=10 unit=g
